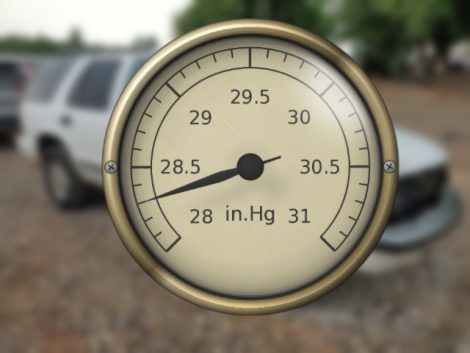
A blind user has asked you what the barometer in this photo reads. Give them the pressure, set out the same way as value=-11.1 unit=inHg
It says value=28.3 unit=inHg
